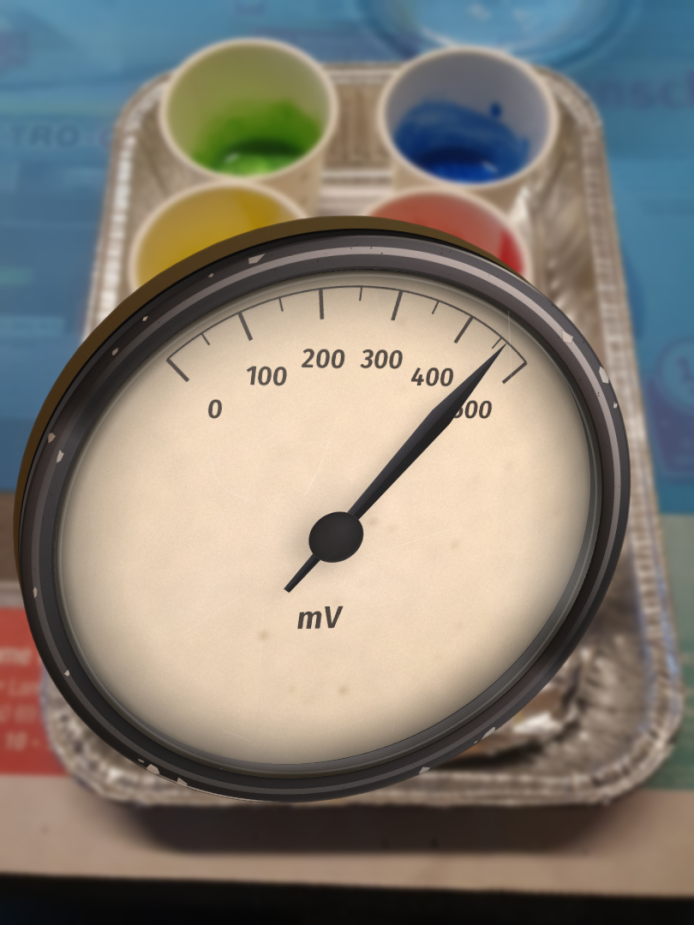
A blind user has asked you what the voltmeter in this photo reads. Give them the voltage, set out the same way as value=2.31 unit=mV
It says value=450 unit=mV
